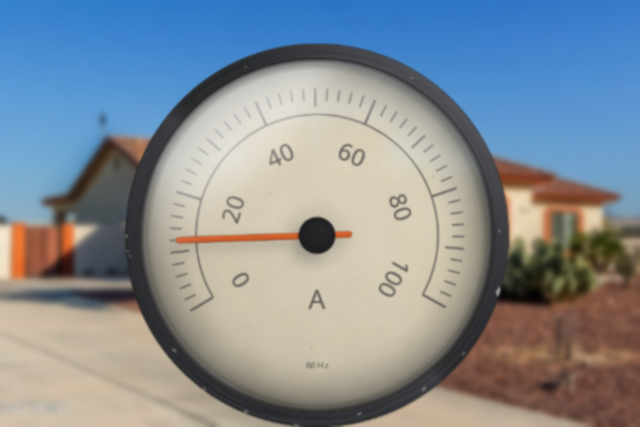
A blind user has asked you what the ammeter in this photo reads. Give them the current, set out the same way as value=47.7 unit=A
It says value=12 unit=A
